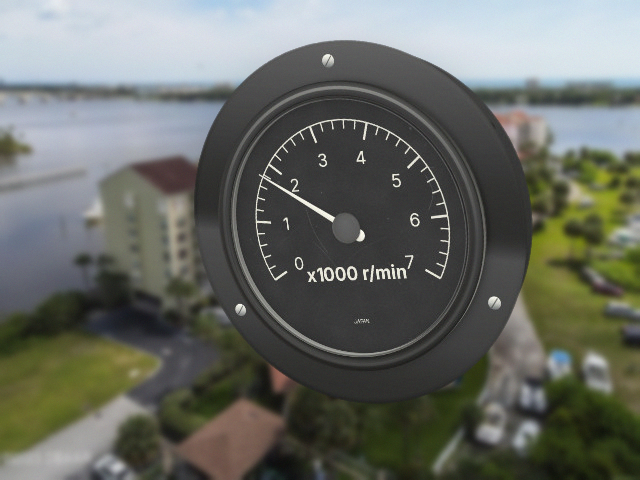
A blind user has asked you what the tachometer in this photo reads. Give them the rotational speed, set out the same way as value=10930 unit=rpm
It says value=1800 unit=rpm
